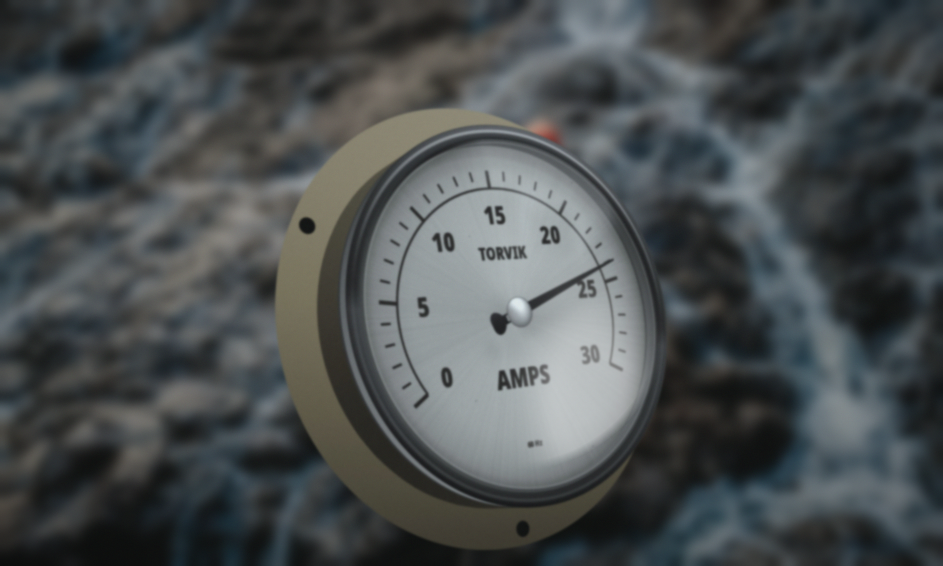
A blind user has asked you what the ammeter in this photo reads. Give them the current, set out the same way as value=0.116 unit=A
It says value=24 unit=A
